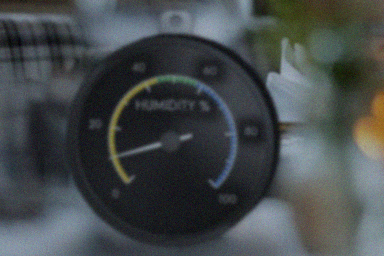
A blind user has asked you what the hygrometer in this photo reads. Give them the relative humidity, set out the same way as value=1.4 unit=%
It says value=10 unit=%
